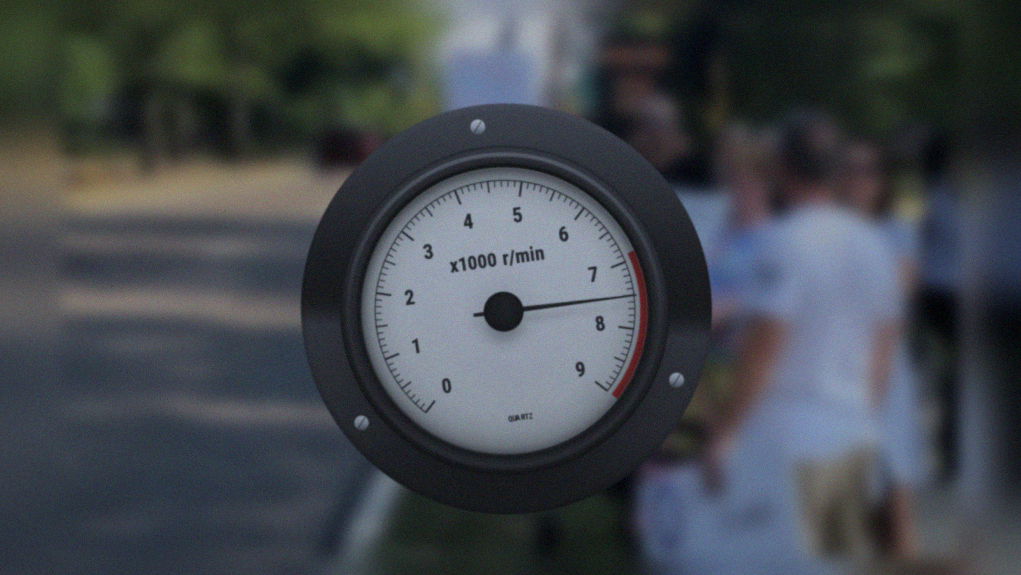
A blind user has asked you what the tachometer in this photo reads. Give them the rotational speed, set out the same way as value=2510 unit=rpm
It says value=7500 unit=rpm
